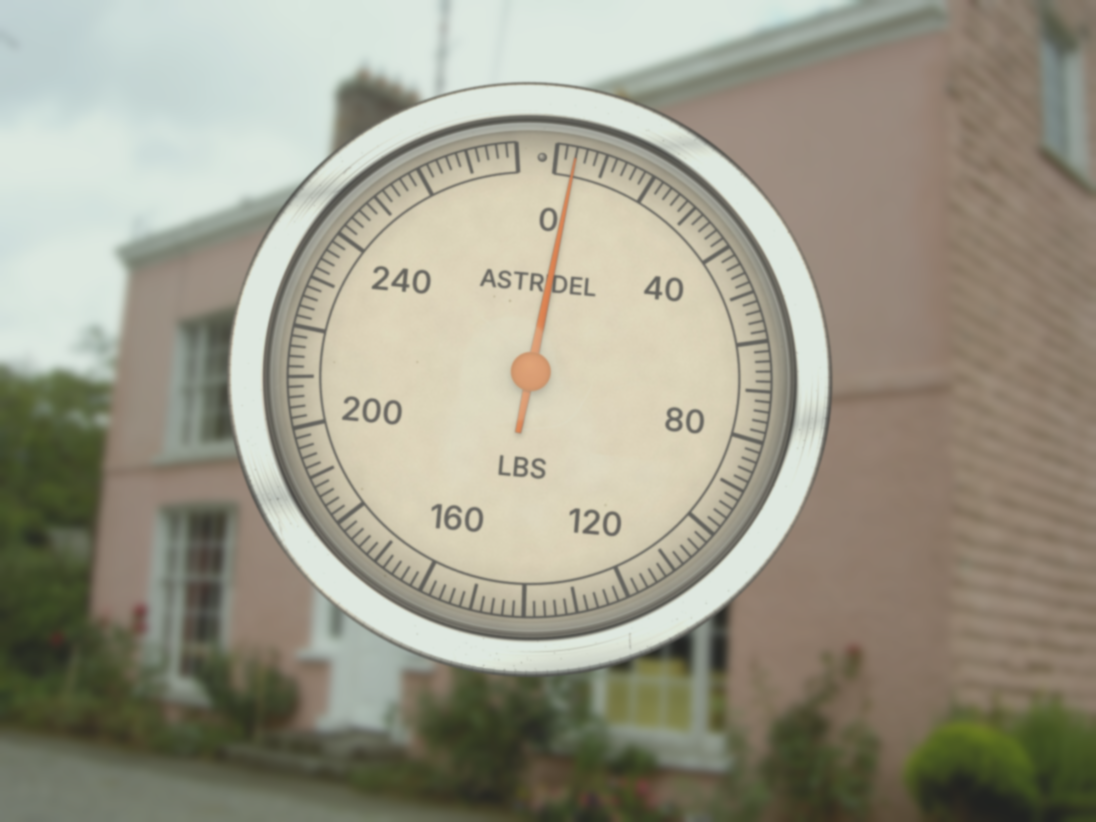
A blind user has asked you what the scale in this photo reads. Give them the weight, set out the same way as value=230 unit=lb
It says value=4 unit=lb
